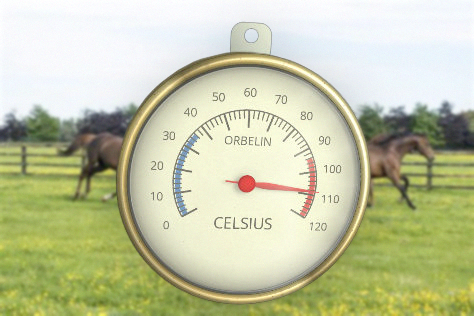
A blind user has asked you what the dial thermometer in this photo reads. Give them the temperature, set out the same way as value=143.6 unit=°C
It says value=108 unit=°C
